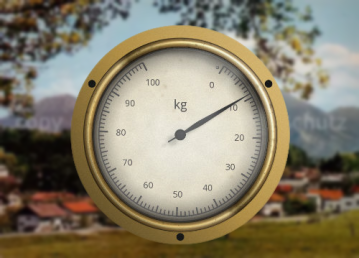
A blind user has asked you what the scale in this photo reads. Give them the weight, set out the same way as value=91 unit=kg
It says value=9 unit=kg
